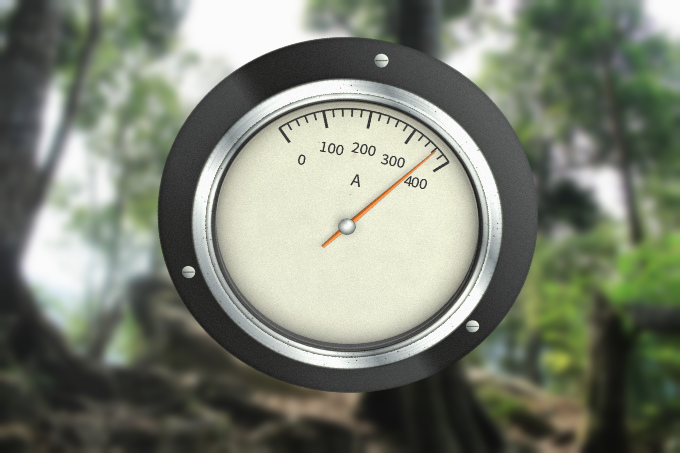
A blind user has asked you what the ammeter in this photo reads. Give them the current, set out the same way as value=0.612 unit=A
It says value=360 unit=A
